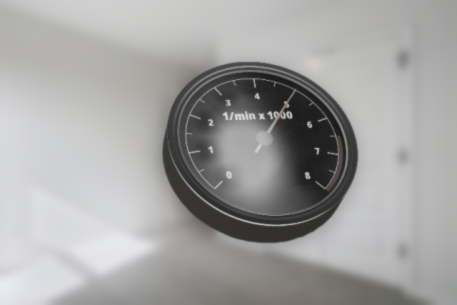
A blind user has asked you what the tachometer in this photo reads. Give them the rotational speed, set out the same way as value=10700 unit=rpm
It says value=5000 unit=rpm
